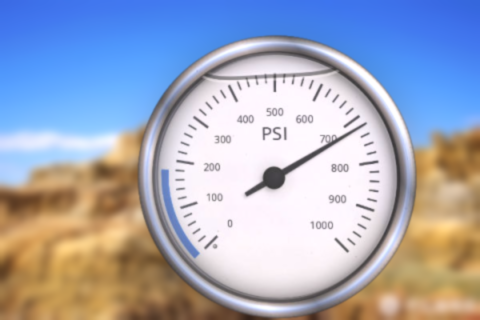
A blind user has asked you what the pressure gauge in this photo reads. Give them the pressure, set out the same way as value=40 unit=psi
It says value=720 unit=psi
